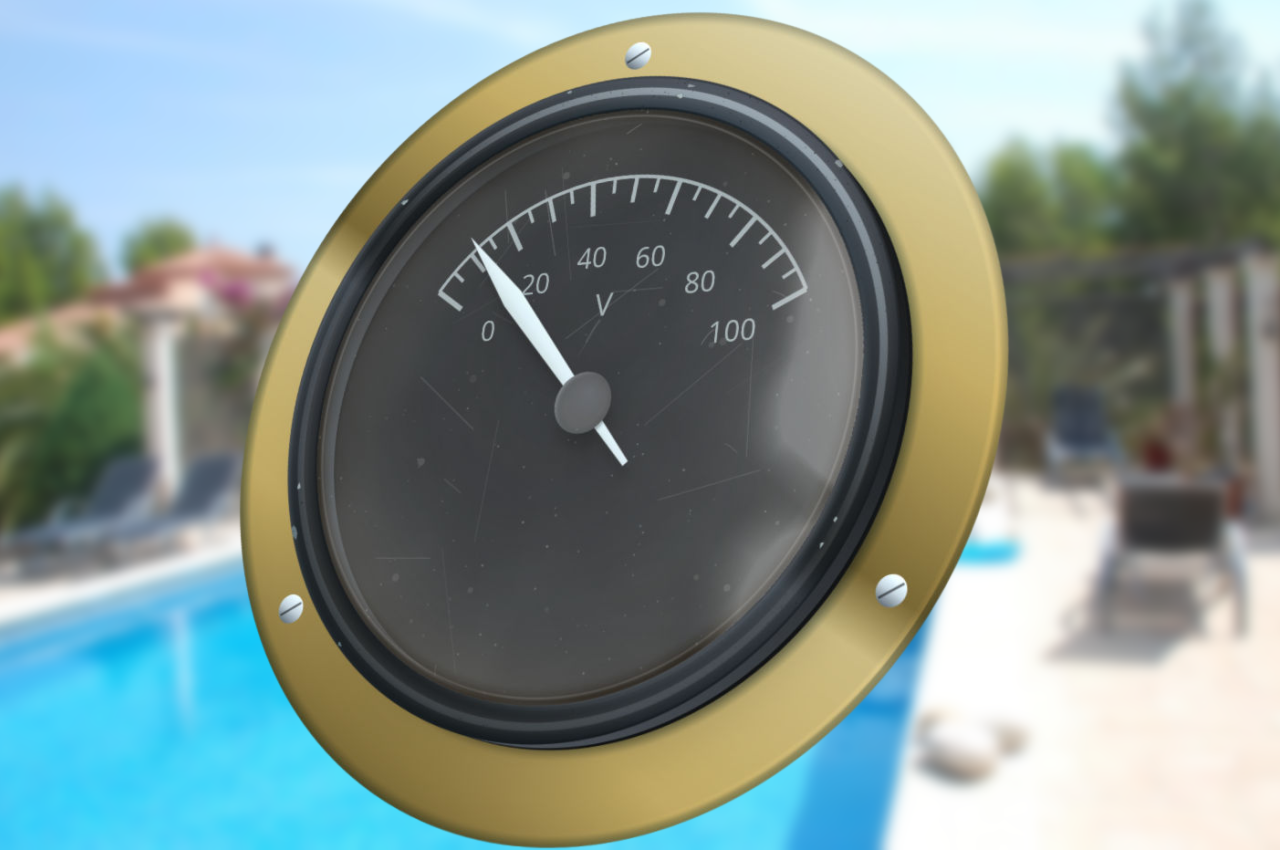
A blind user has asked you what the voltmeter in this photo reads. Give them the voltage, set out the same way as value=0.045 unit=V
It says value=12.5 unit=V
